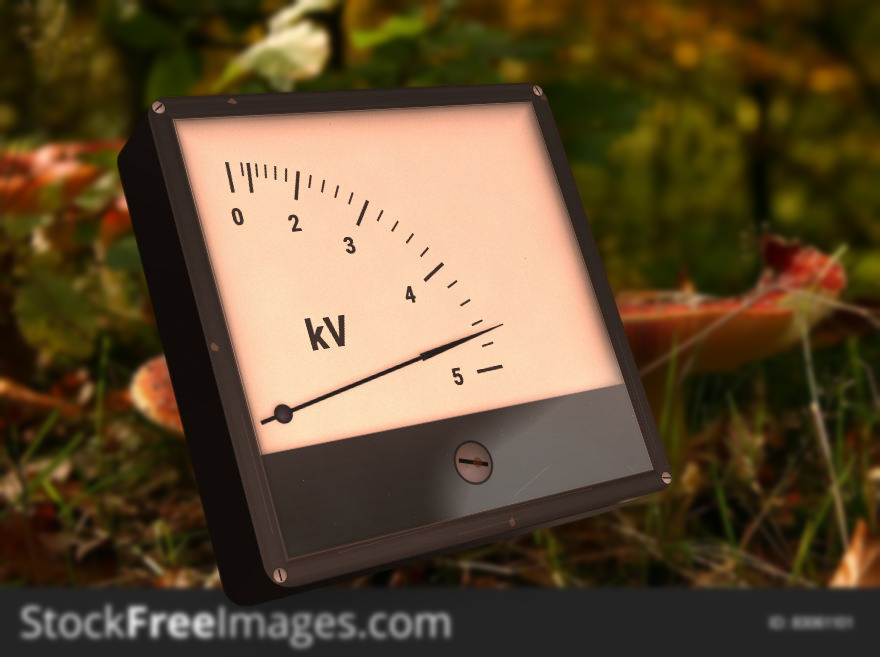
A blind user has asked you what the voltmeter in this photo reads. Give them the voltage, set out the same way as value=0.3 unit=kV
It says value=4.7 unit=kV
